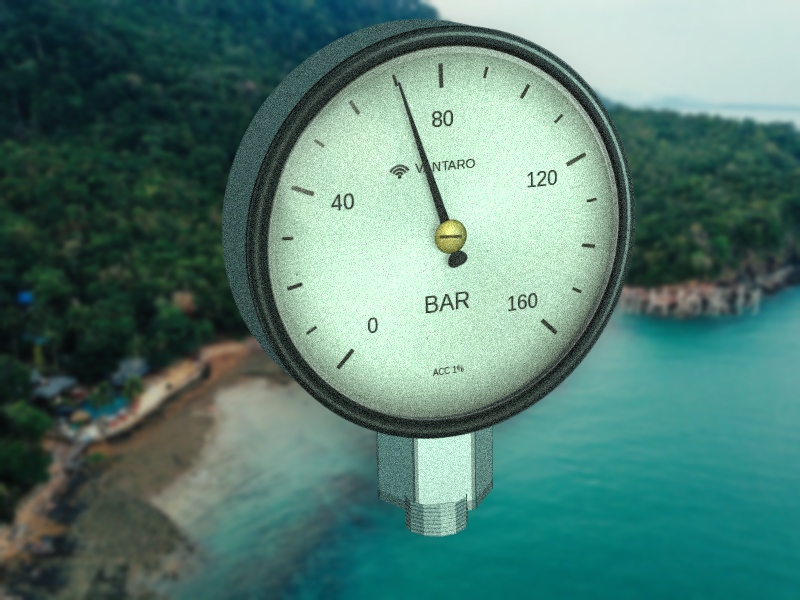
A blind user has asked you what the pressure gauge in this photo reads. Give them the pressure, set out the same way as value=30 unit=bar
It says value=70 unit=bar
